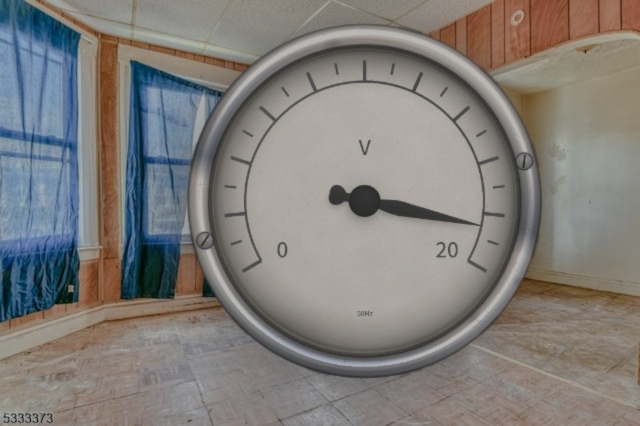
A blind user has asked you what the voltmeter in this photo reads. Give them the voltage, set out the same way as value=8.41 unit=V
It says value=18.5 unit=V
